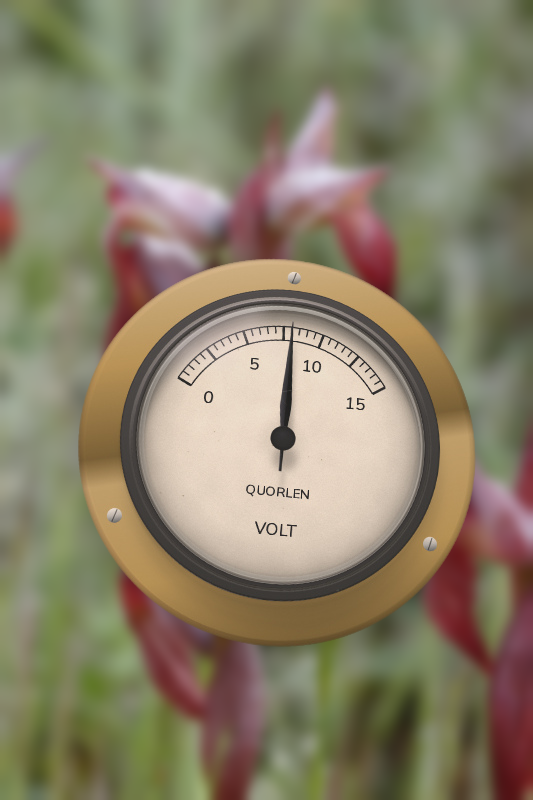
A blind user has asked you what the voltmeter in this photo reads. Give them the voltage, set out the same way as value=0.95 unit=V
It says value=8 unit=V
